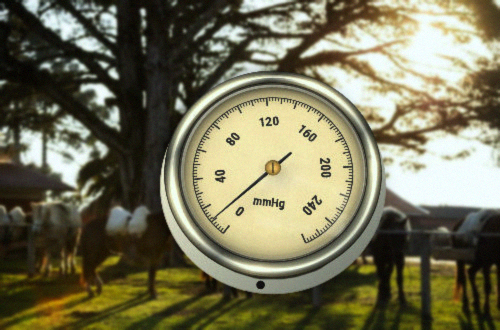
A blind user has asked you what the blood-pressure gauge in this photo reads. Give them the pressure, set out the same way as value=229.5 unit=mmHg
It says value=10 unit=mmHg
